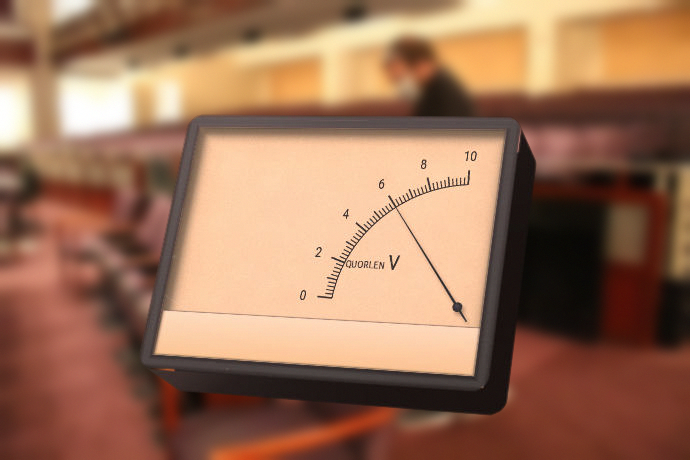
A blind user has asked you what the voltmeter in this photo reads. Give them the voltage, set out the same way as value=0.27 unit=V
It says value=6 unit=V
